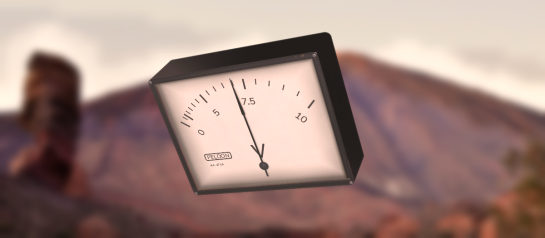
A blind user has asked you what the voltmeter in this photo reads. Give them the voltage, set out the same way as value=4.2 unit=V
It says value=7 unit=V
